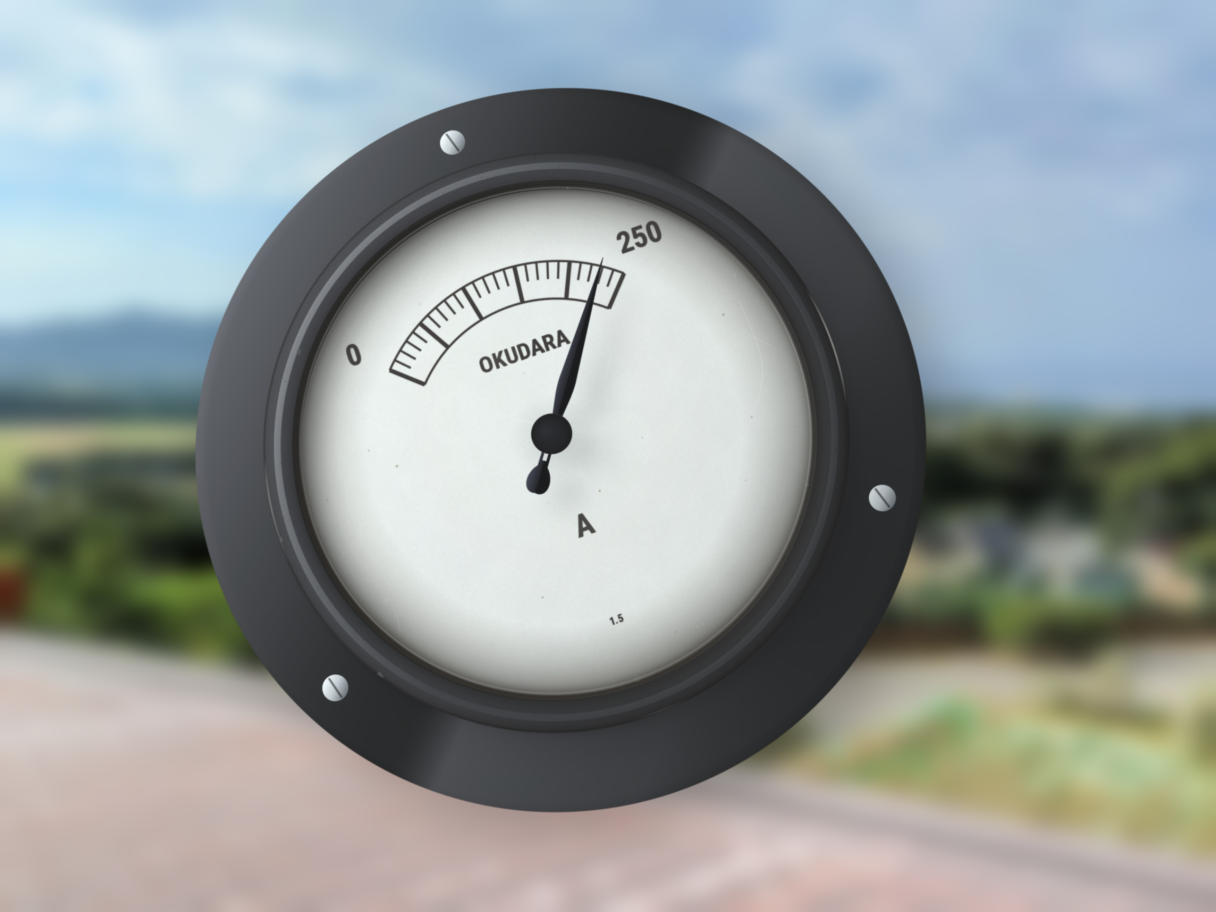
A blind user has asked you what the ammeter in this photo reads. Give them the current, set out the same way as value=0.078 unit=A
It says value=230 unit=A
